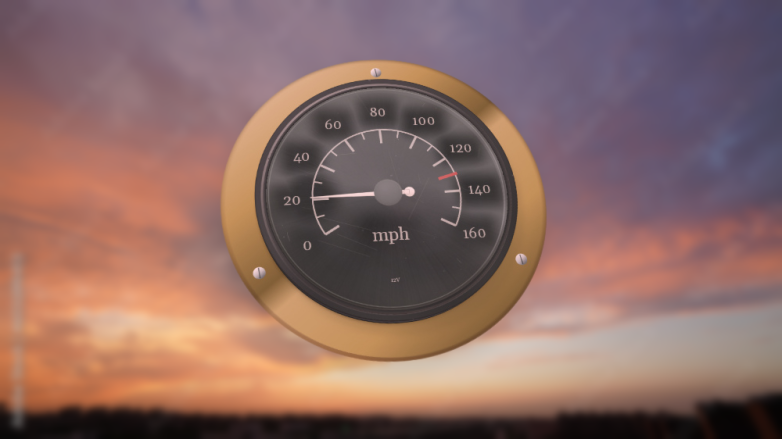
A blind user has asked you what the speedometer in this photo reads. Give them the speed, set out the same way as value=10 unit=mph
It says value=20 unit=mph
